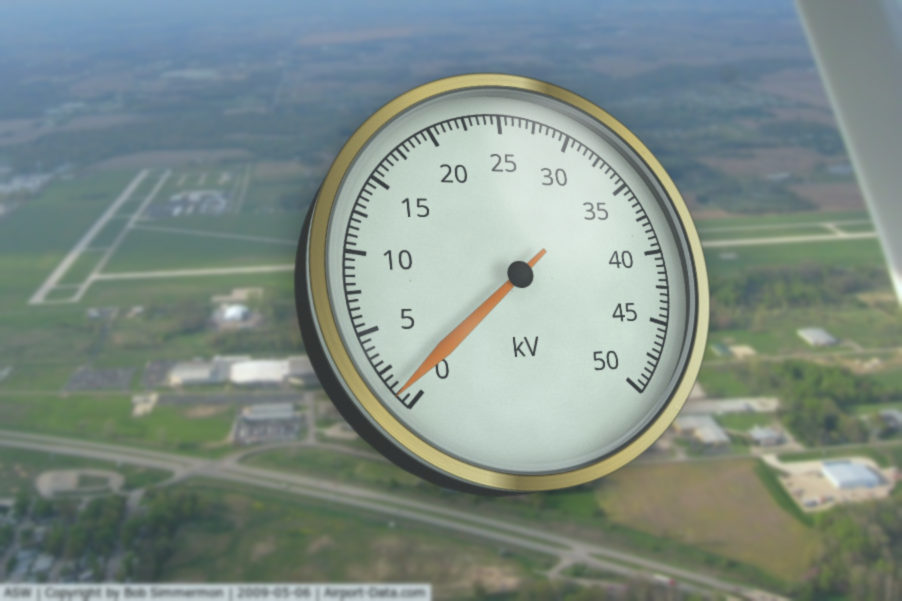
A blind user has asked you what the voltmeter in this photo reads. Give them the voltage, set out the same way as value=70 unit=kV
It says value=1 unit=kV
